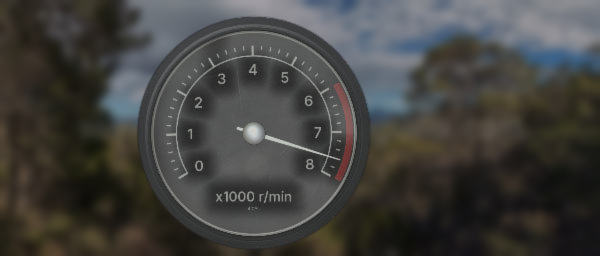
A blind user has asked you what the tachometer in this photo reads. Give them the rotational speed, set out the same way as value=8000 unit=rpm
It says value=7600 unit=rpm
